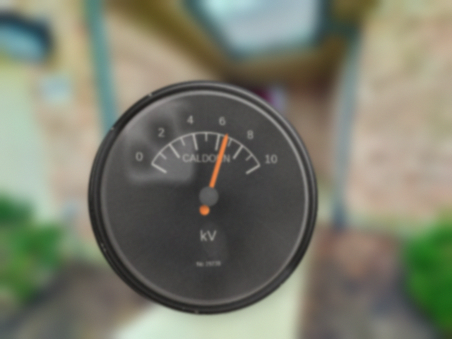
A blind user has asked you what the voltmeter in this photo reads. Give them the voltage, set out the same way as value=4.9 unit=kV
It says value=6.5 unit=kV
